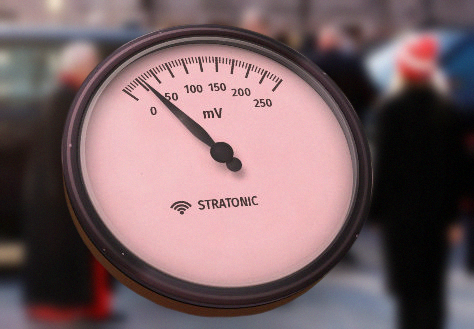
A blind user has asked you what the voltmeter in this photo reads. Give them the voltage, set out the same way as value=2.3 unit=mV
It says value=25 unit=mV
